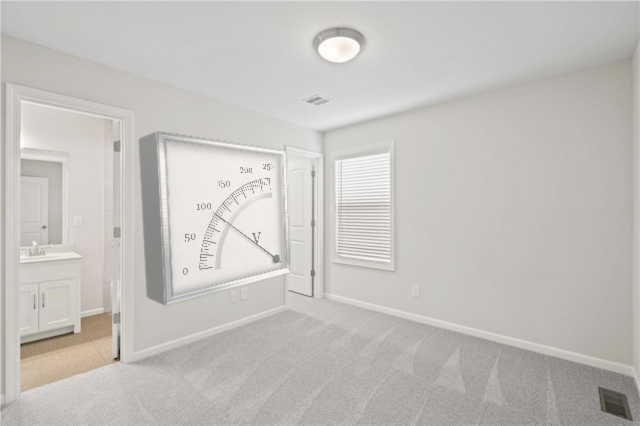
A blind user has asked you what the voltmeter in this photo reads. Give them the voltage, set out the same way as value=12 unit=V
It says value=100 unit=V
